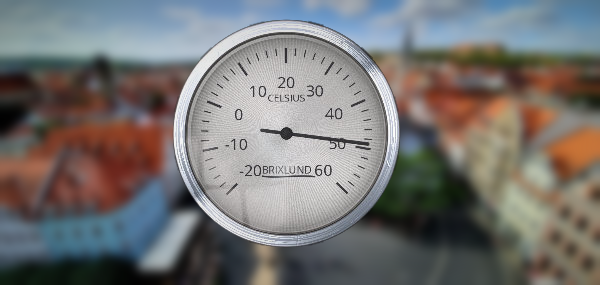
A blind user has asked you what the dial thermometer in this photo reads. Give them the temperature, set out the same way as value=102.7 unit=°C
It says value=49 unit=°C
